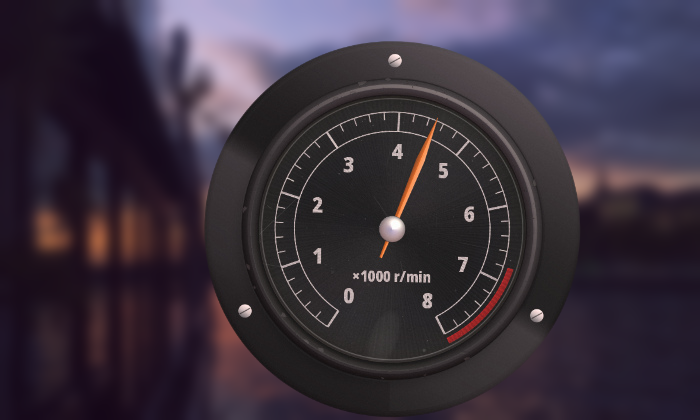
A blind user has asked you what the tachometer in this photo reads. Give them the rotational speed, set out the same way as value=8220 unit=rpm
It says value=4500 unit=rpm
